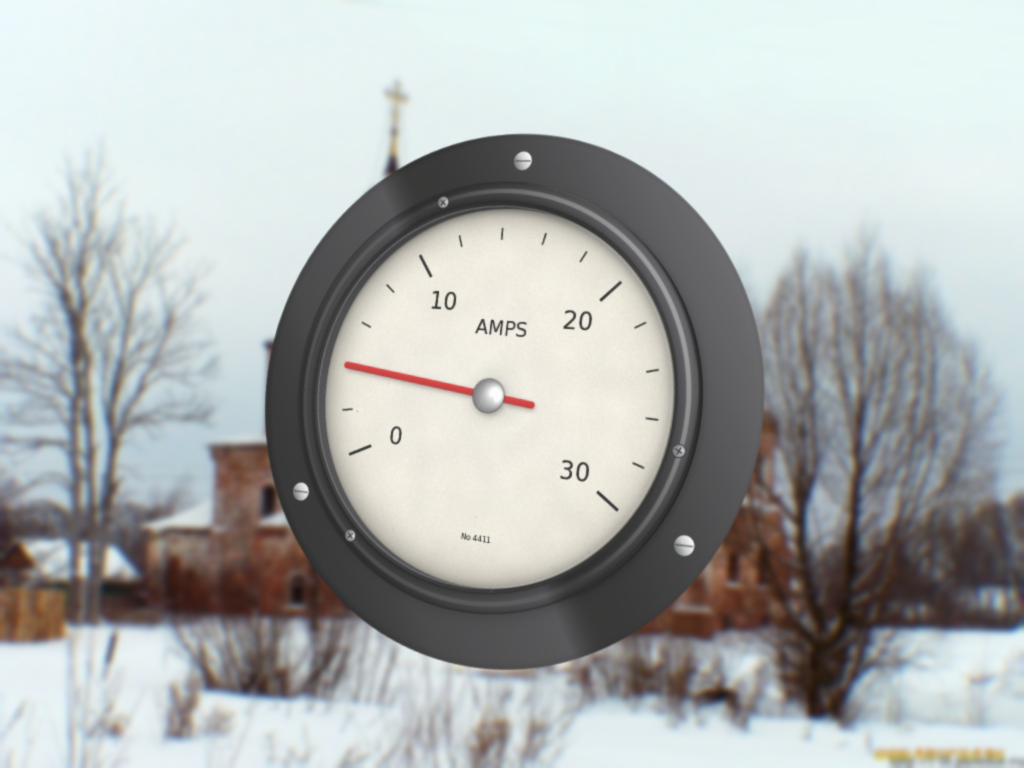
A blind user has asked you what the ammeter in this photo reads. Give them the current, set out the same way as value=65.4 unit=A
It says value=4 unit=A
